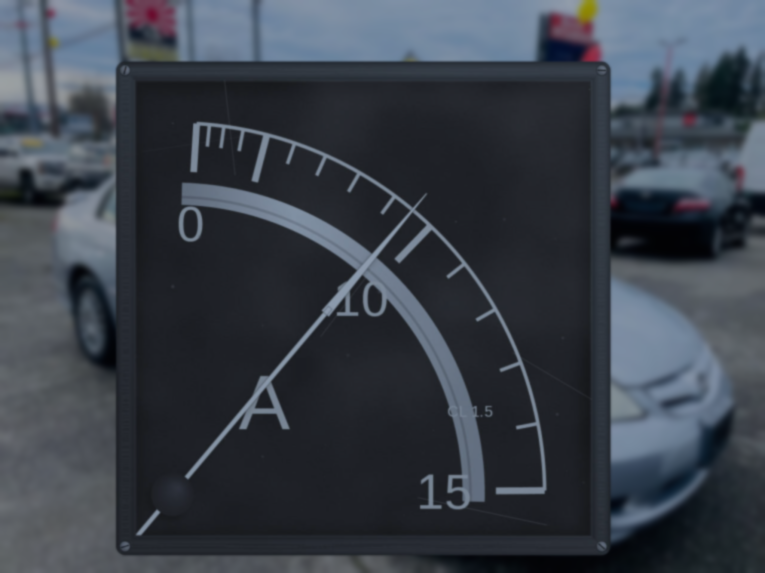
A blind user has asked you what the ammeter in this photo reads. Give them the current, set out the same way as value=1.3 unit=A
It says value=9.5 unit=A
